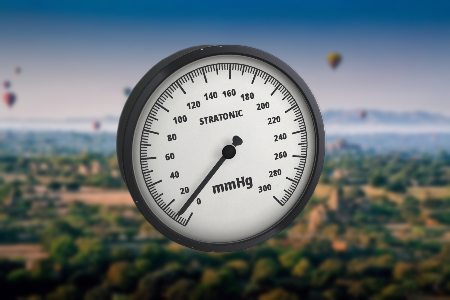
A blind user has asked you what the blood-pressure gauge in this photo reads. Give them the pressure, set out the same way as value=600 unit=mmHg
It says value=10 unit=mmHg
